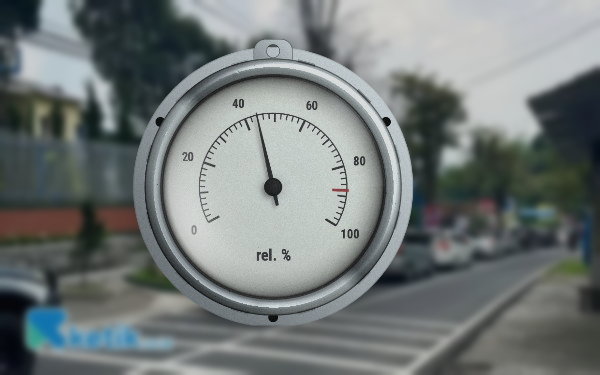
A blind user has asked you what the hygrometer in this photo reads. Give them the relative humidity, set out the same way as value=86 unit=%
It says value=44 unit=%
